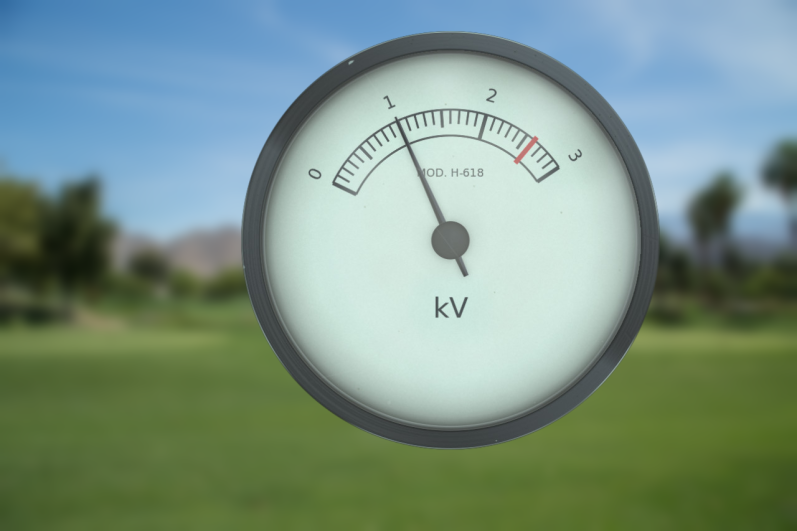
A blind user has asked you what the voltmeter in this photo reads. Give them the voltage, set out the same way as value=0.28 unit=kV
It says value=1 unit=kV
